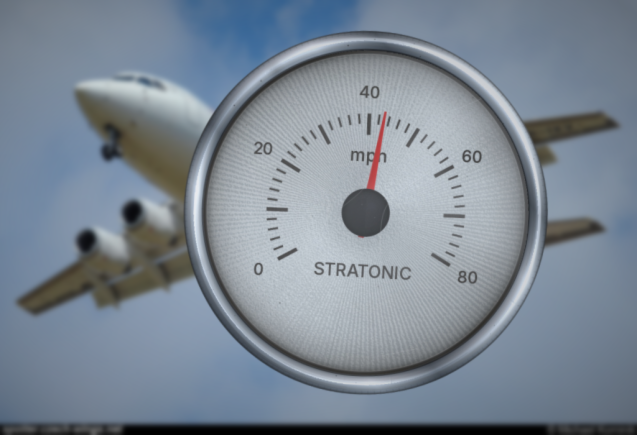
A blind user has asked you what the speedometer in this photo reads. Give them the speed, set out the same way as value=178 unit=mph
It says value=43 unit=mph
